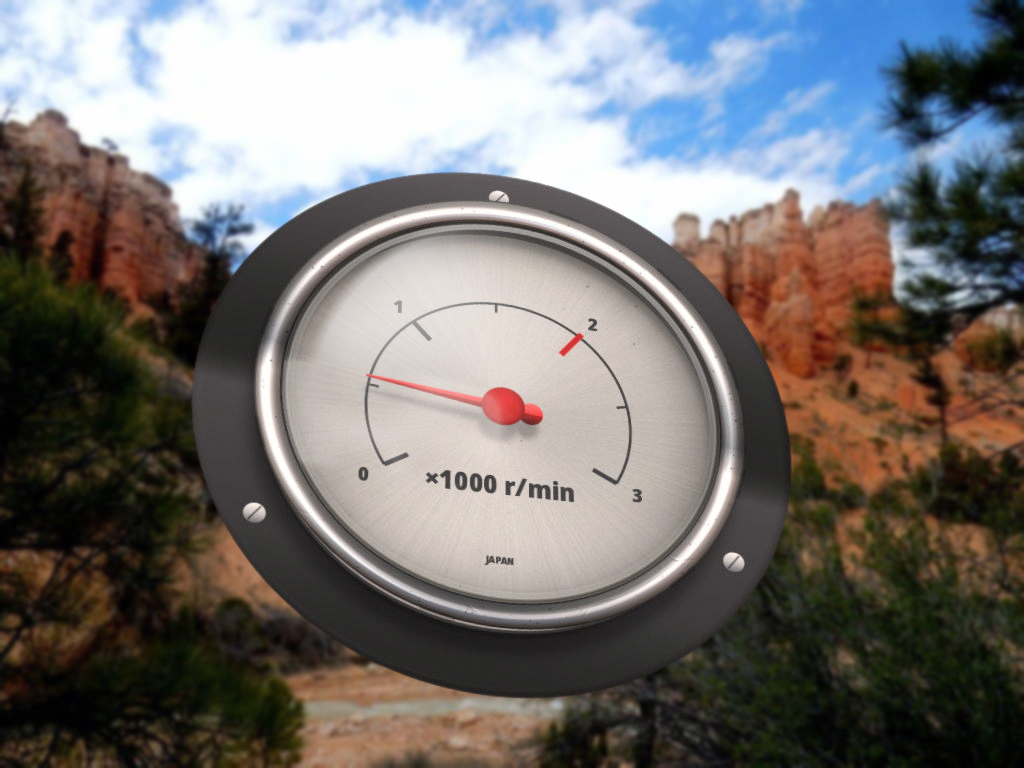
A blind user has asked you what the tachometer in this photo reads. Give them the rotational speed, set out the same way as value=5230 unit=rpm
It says value=500 unit=rpm
